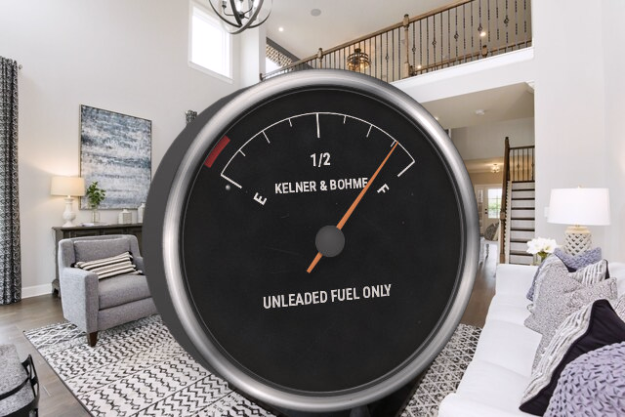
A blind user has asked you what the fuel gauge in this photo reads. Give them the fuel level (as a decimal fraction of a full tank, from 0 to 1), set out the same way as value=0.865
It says value=0.875
